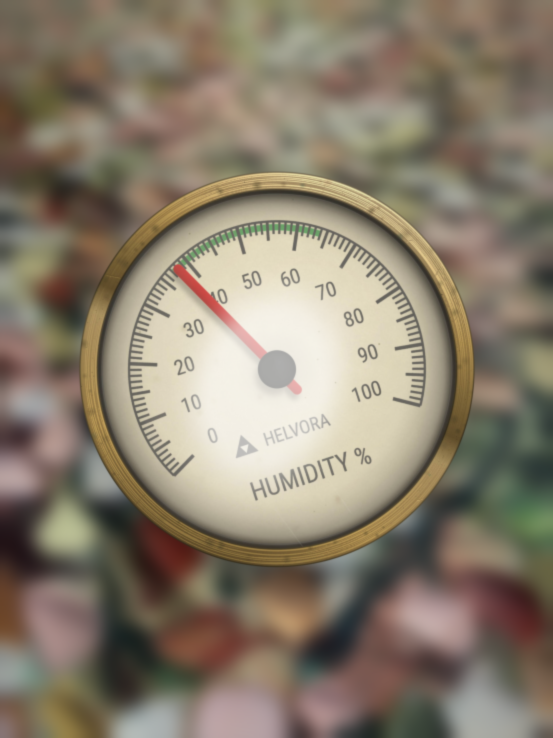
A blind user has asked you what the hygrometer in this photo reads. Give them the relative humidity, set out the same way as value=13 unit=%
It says value=38 unit=%
